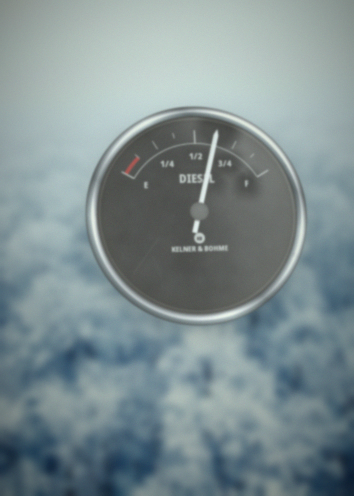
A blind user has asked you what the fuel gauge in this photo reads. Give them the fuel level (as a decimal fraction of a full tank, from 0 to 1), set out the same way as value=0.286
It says value=0.625
